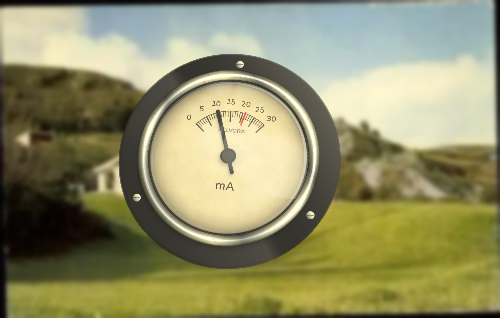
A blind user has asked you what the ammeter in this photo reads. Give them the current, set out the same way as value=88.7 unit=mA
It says value=10 unit=mA
